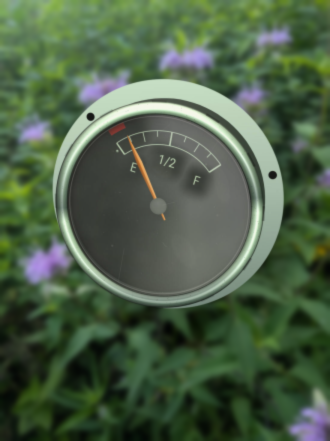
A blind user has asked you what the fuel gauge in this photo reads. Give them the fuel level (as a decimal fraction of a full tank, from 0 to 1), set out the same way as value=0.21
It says value=0.125
